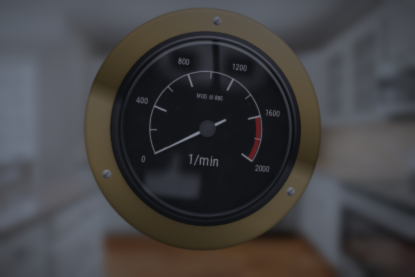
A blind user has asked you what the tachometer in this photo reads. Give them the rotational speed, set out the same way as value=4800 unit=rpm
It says value=0 unit=rpm
